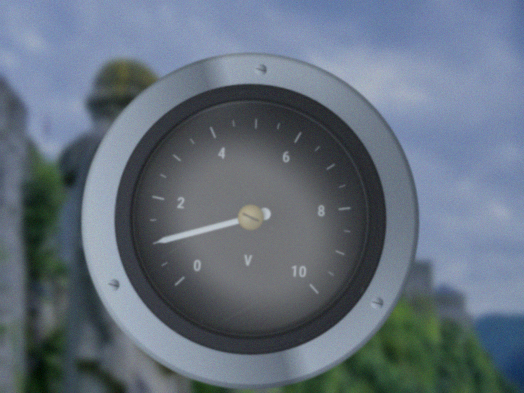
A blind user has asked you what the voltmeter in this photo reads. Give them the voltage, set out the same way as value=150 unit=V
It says value=1 unit=V
